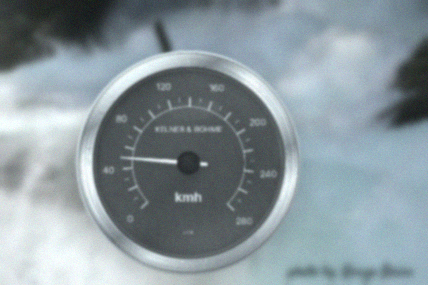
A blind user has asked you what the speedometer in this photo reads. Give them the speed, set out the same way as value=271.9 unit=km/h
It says value=50 unit=km/h
